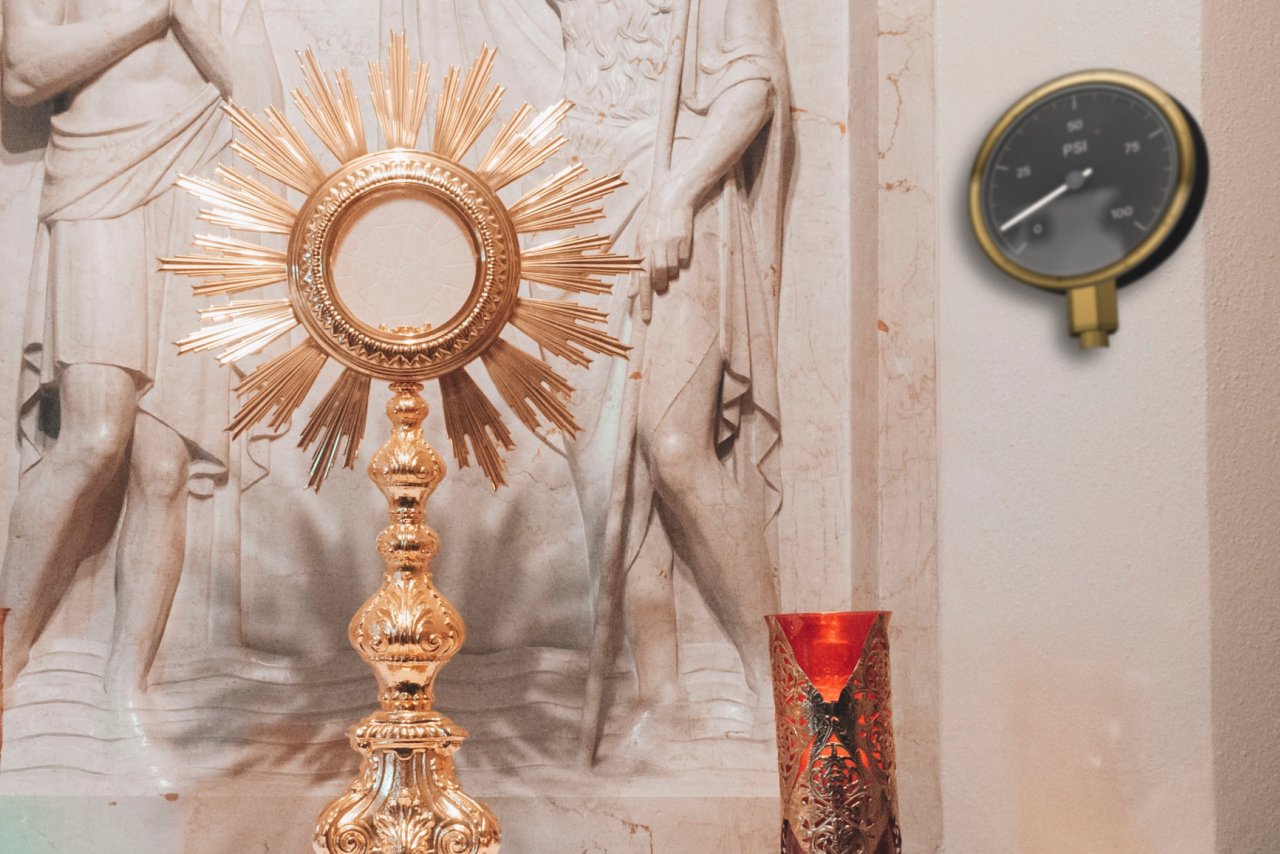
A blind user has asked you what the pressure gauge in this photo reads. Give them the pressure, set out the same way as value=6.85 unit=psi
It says value=7.5 unit=psi
